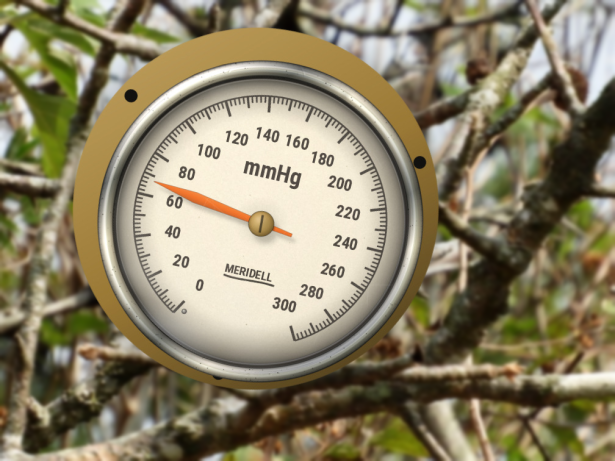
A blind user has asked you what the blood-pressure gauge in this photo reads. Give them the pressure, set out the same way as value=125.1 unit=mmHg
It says value=68 unit=mmHg
